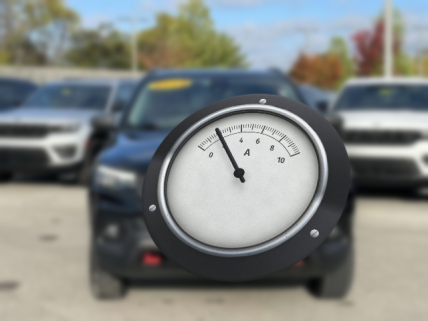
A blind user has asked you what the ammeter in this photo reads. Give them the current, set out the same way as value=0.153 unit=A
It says value=2 unit=A
